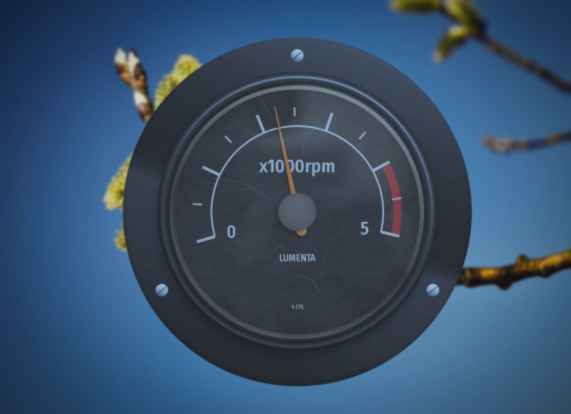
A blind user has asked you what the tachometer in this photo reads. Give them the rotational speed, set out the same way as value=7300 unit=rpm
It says value=2250 unit=rpm
